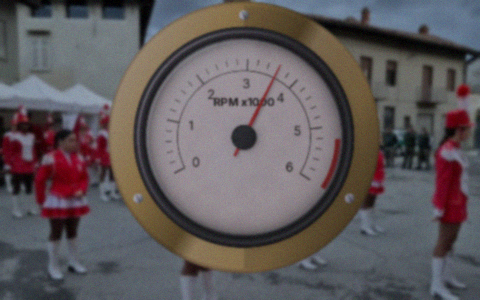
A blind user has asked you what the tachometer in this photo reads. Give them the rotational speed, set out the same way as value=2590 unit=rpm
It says value=3600 unit=rpm
